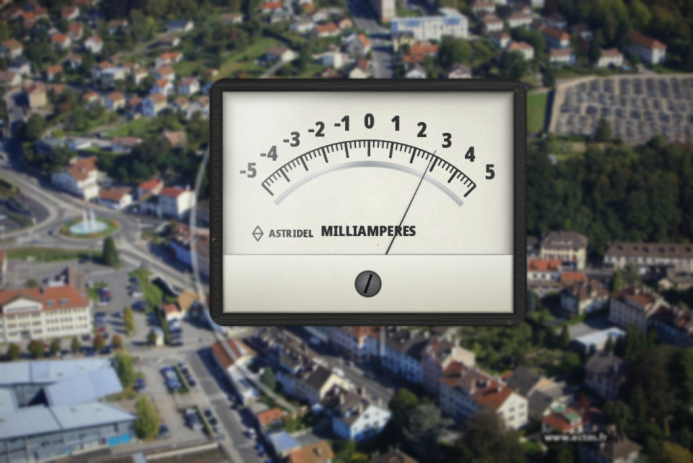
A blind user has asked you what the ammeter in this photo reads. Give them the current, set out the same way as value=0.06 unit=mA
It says value=2.8 unit=mA
